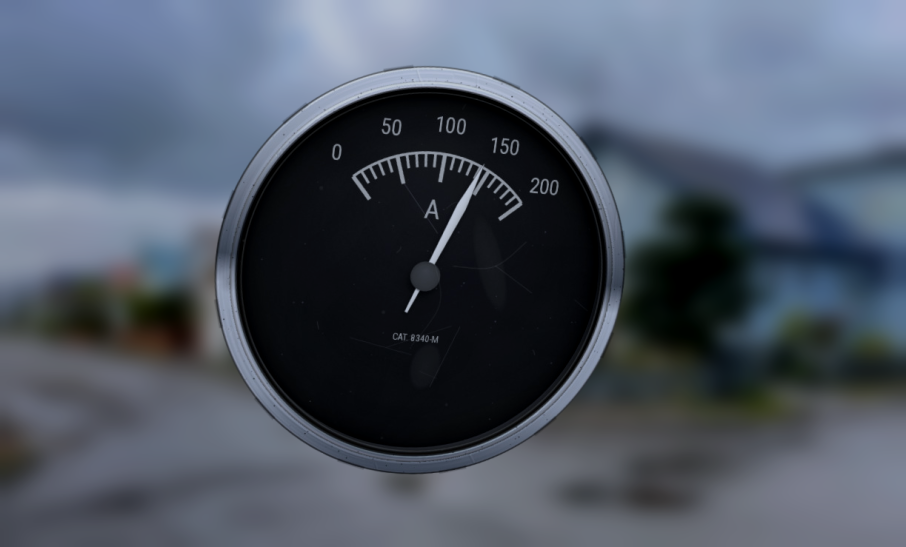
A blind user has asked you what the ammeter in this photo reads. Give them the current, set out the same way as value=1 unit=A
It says value=140 unit=A
